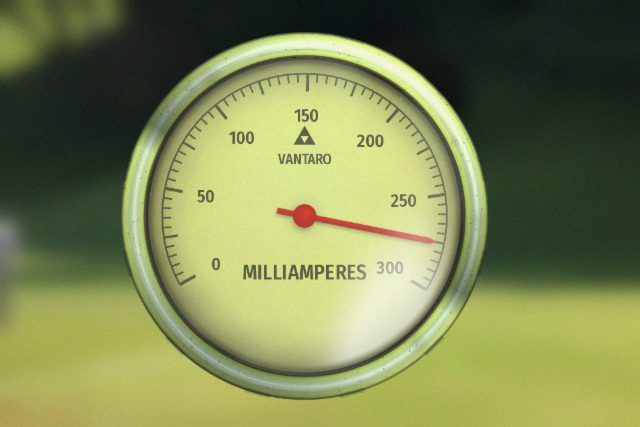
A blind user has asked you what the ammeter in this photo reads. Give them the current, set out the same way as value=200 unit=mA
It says value=275 unit=mA
